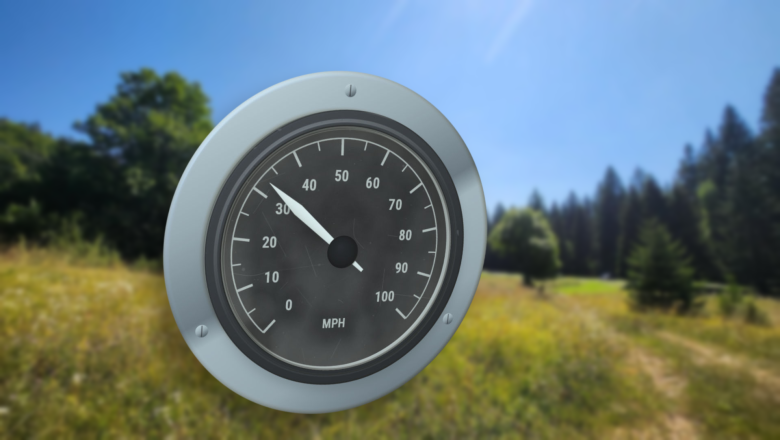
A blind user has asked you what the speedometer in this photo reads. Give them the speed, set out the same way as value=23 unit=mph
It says value=32.5 unit=mph
